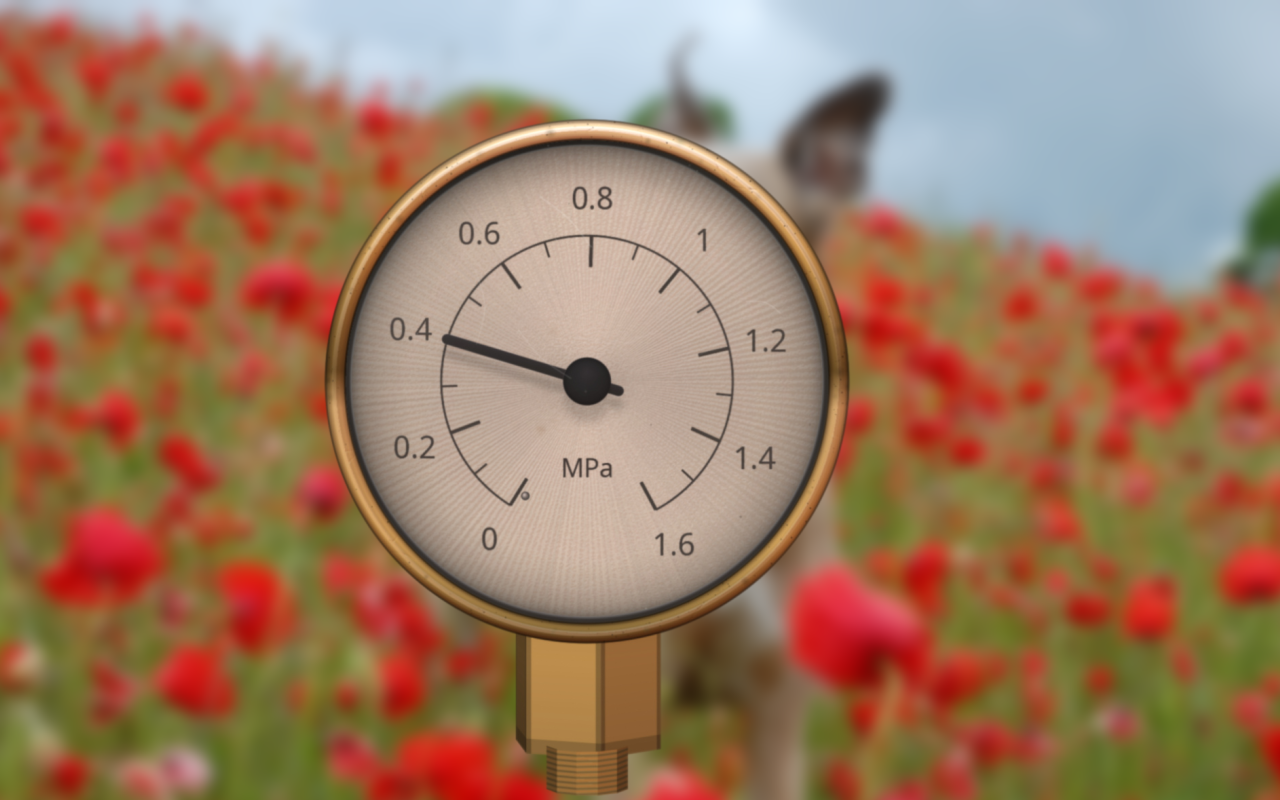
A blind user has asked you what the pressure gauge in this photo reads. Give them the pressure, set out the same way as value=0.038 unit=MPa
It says value=0.4 unit=MPa
